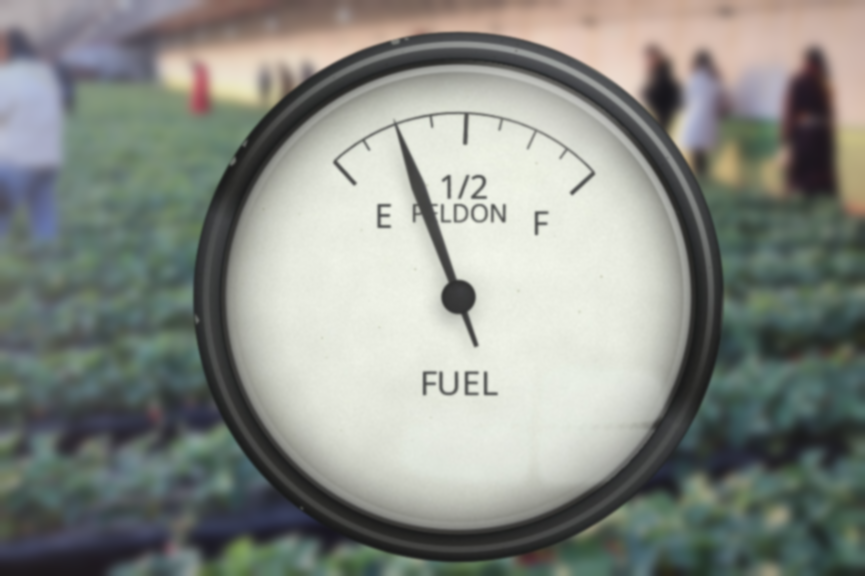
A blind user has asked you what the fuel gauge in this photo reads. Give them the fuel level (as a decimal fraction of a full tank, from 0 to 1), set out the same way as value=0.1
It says value=0.25
